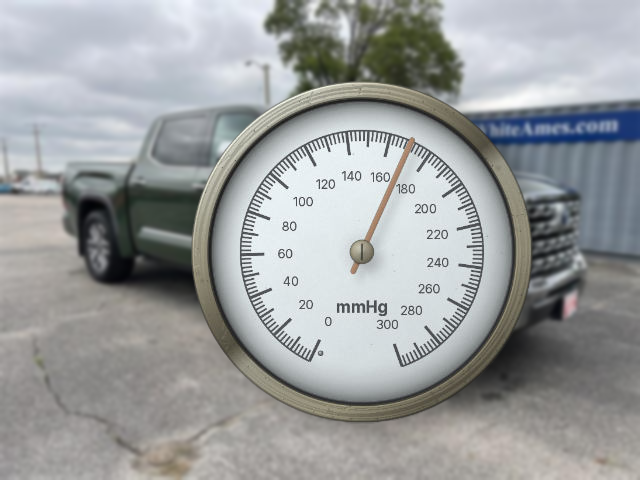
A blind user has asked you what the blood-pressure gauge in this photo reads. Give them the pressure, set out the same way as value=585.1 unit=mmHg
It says value=170 unit=mmHg
